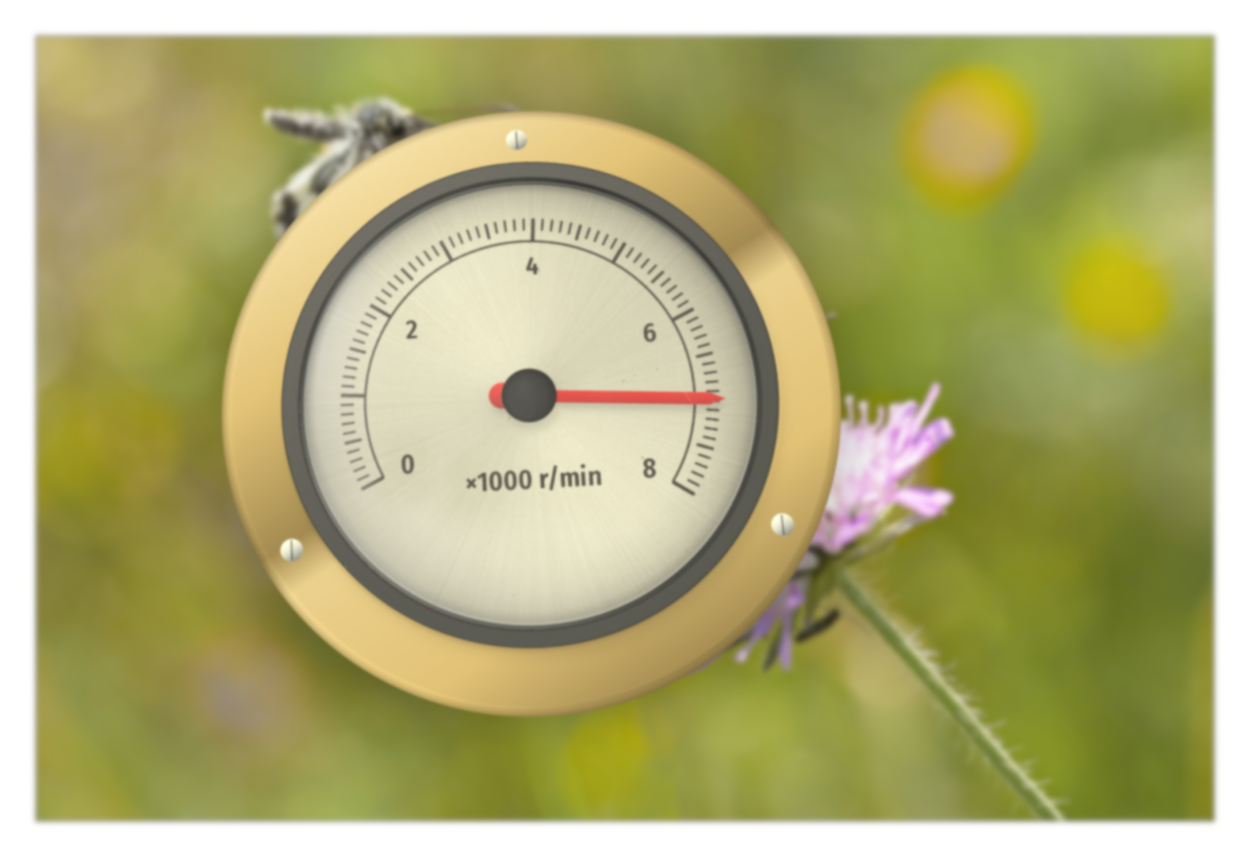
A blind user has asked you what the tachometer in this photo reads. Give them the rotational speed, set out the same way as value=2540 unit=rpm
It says value=7000 unit=rpm
